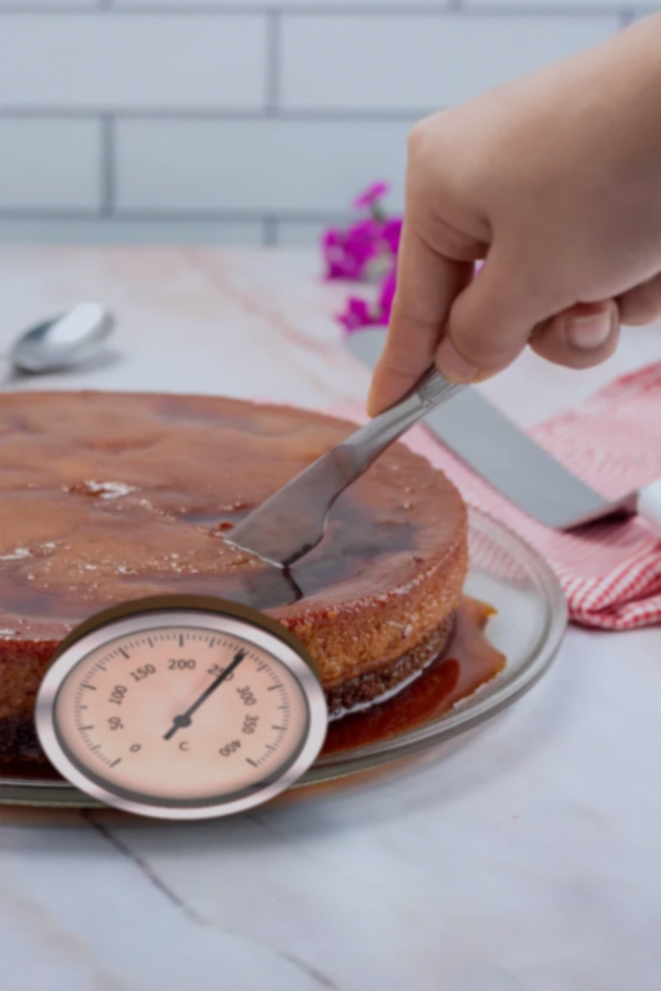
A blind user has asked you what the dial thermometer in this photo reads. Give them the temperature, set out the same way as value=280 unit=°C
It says value=250 unit=°C
